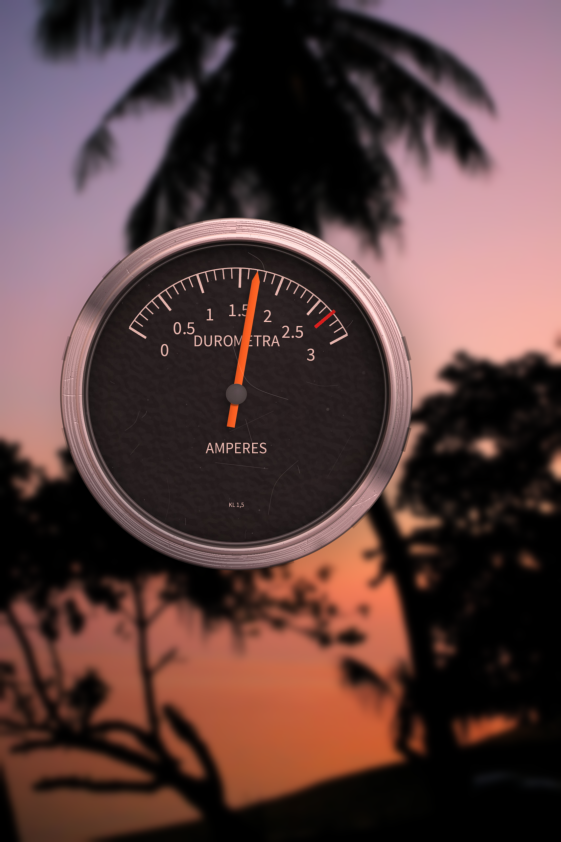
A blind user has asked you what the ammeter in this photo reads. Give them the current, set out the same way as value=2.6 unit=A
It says value=1.7 unit=A
